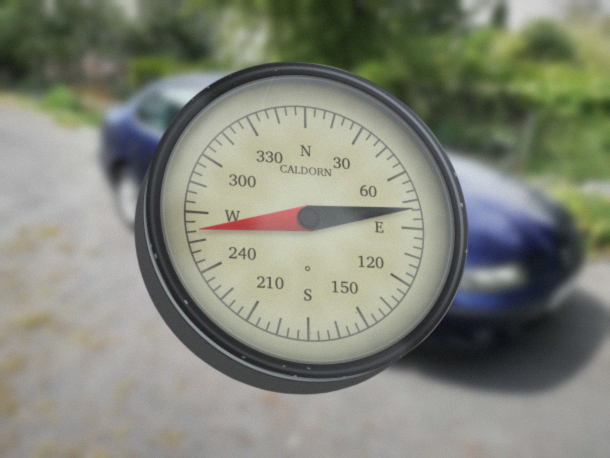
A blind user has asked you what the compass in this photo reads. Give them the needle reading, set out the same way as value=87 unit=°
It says value=260 unit=°
